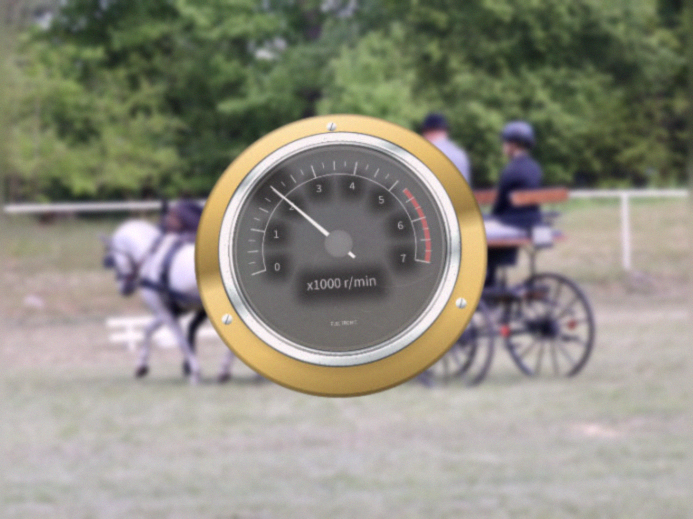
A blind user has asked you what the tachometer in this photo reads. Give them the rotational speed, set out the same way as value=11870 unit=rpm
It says value=2000 unit=rpm
